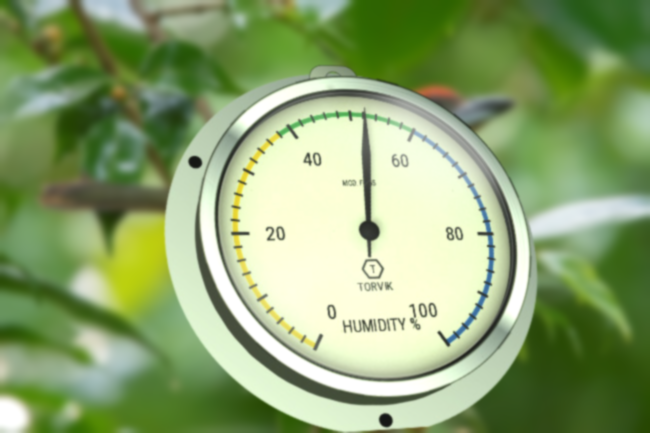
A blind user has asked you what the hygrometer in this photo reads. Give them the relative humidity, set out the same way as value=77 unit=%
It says value=52 unit=%
